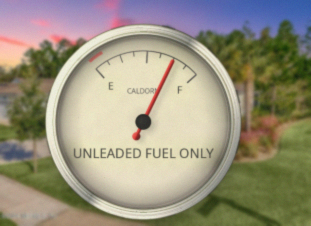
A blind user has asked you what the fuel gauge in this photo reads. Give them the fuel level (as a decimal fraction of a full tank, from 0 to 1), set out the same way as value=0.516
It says value=0.75
